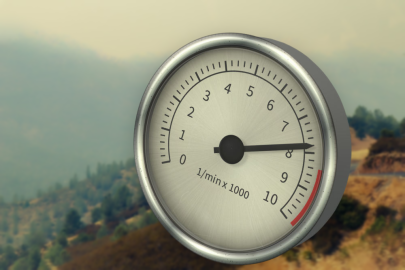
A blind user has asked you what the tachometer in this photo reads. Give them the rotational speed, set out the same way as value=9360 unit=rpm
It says value=7800 unit=rpm
